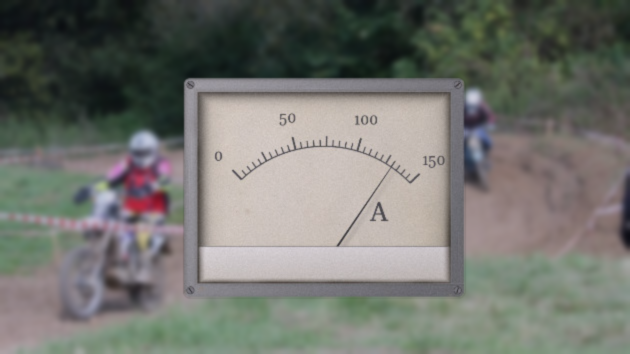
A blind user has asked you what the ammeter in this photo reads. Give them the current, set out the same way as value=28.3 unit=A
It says value=130 unit=A
